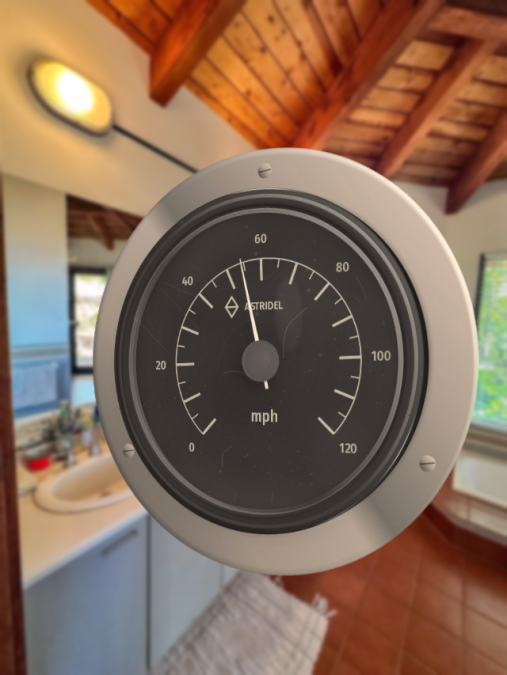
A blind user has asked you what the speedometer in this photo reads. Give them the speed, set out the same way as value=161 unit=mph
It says value=55 unit=mph
